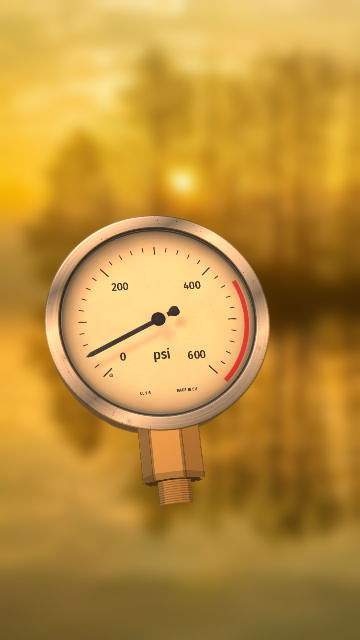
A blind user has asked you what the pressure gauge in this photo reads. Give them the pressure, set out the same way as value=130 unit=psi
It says value=40 unit=psi
